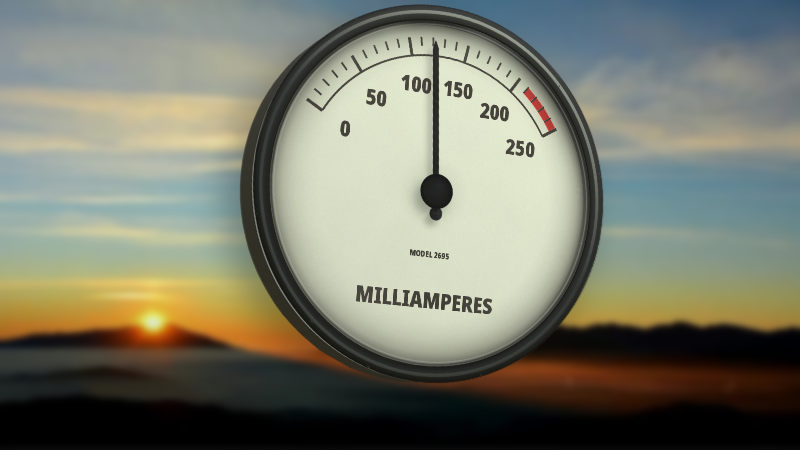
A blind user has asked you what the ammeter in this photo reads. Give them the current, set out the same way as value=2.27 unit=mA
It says value=120 unit=mA
